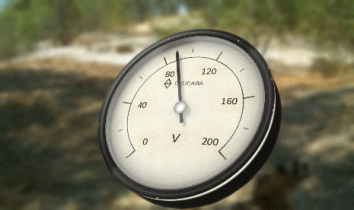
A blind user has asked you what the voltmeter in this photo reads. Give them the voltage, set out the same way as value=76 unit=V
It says value=90 unit=V
